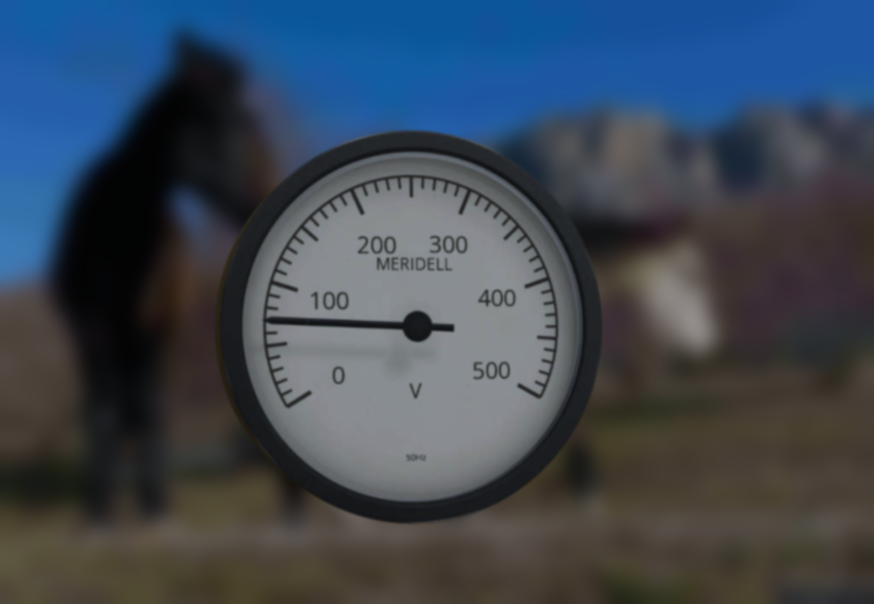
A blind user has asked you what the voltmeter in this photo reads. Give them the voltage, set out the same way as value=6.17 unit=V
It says value=70 unit=V
